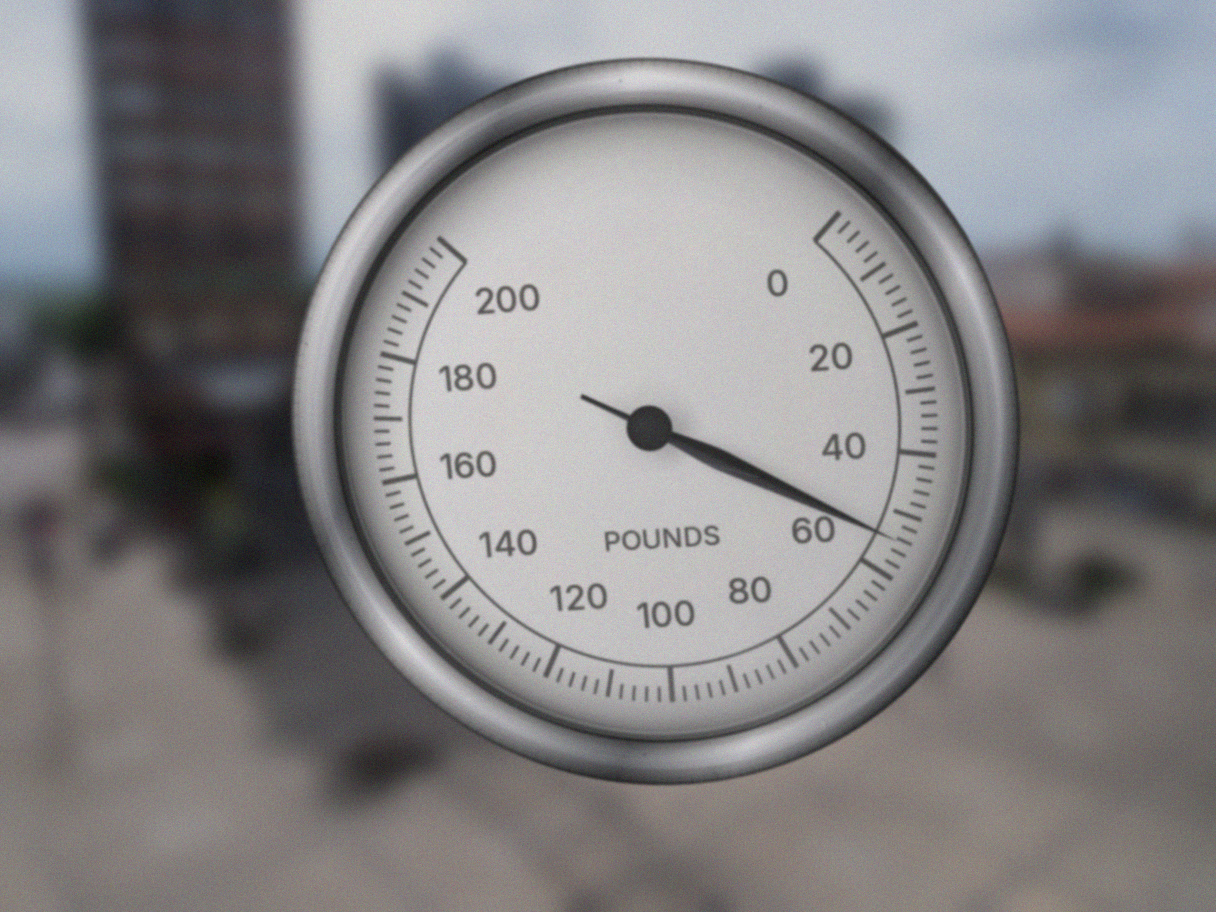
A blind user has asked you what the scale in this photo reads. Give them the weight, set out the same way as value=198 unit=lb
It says value=54 unit=lb
